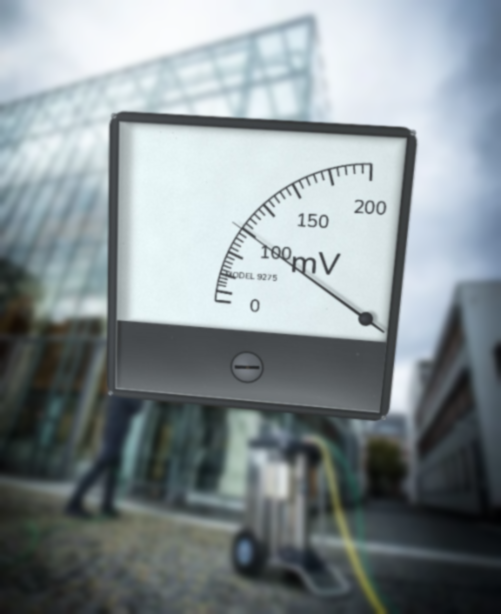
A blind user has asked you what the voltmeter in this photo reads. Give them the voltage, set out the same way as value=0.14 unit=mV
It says value=100 unit=mV
